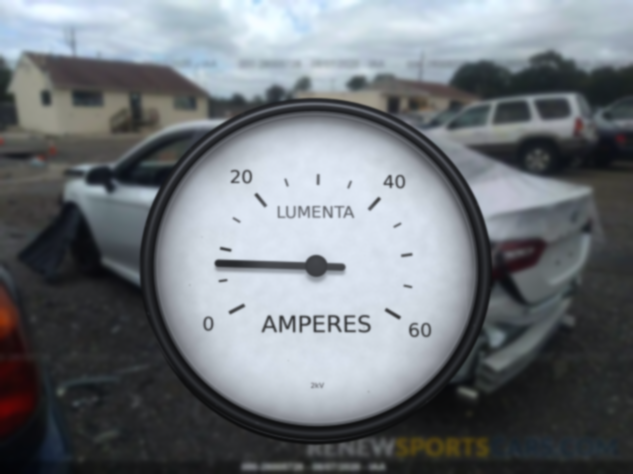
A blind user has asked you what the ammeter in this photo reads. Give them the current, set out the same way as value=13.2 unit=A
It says value=7.5 unit=A
